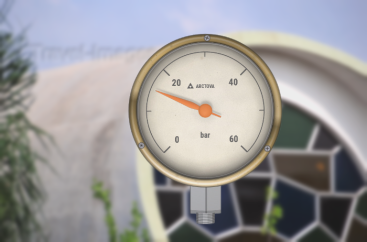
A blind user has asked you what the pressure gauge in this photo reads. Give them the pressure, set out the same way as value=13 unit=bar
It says value=15 unit=bar
